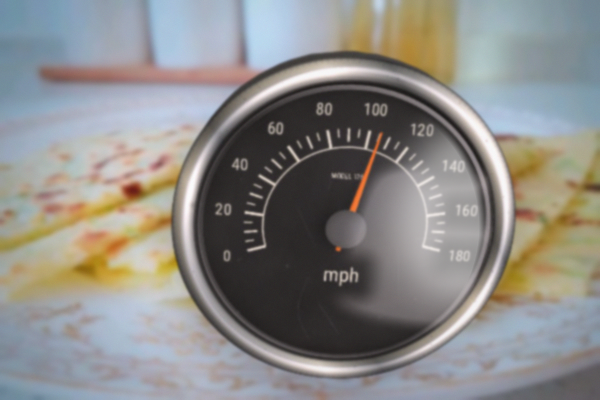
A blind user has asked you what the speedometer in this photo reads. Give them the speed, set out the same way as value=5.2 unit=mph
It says value=105 unit=mph
